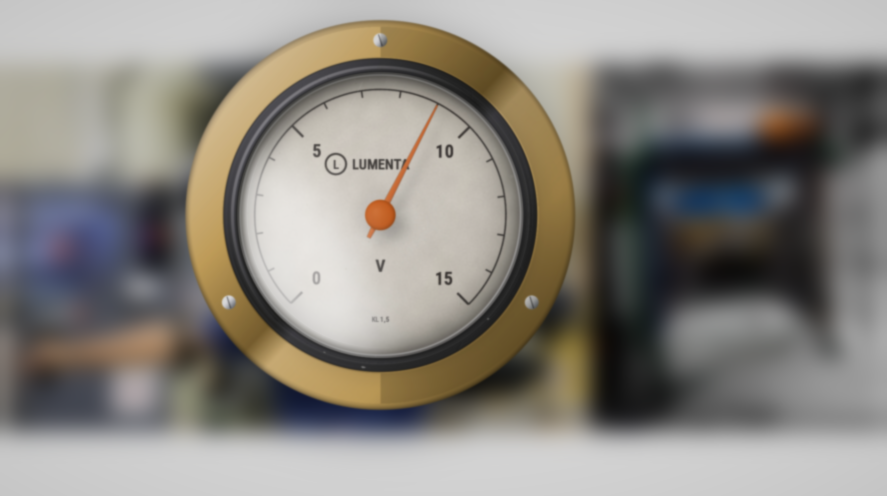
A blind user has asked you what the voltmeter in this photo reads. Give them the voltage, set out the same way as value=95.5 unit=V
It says value=9 unit=V
